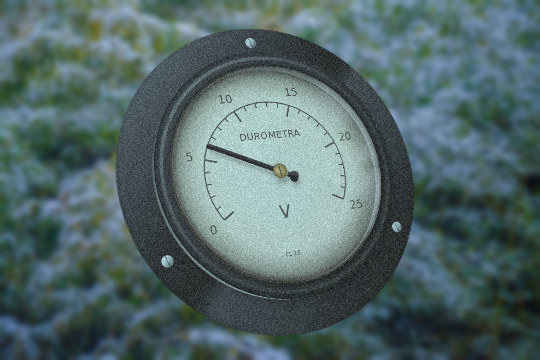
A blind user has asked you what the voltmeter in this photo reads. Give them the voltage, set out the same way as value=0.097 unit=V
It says value=6 unit=V
